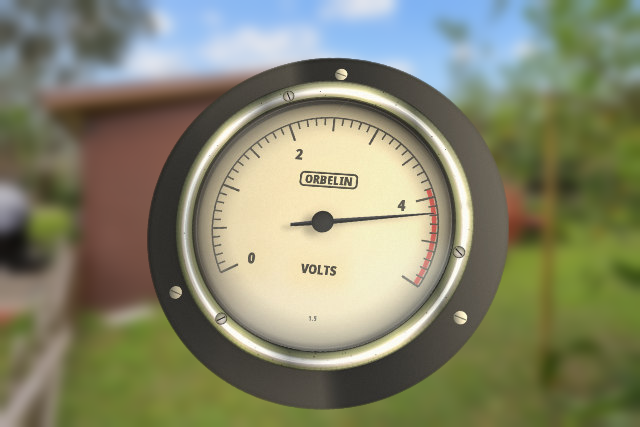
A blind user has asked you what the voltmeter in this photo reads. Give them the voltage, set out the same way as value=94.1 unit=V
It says value=4.2 unit=V
